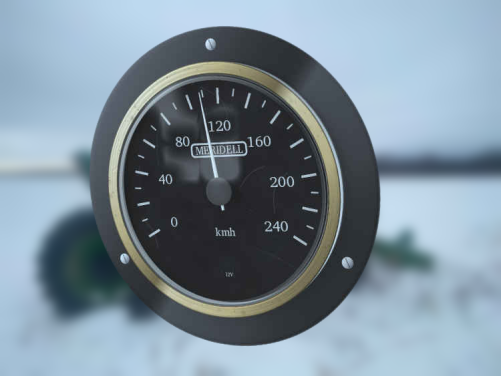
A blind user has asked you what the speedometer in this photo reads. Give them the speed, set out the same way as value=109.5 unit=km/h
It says value=110 unit=km/h
